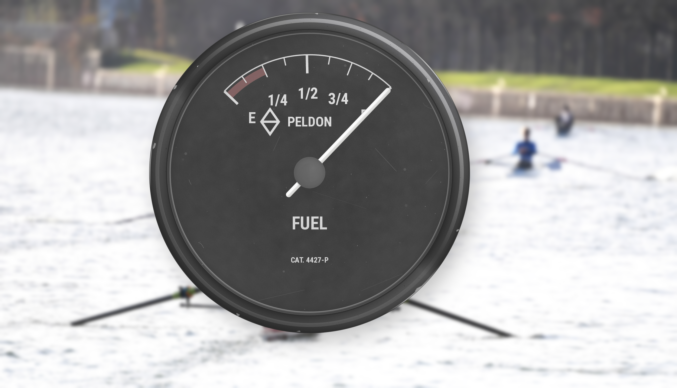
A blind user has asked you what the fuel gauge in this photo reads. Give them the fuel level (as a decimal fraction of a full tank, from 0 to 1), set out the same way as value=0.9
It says value=1
